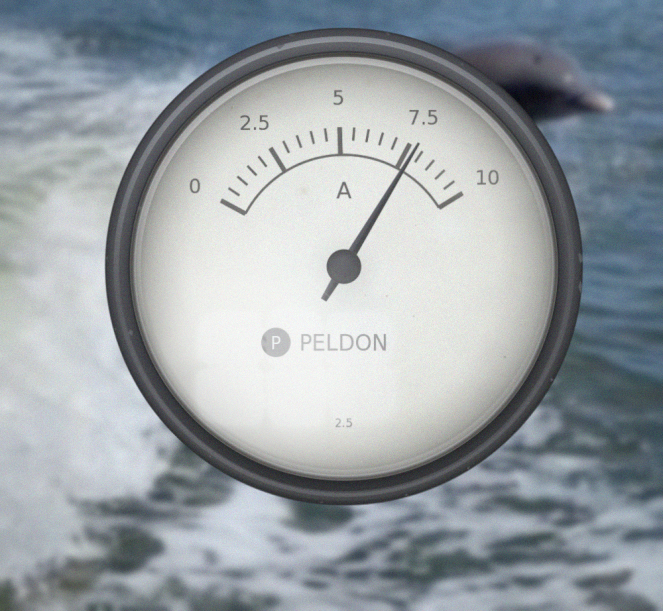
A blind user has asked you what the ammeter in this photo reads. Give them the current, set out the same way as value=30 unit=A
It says value=7.75 unit=A
